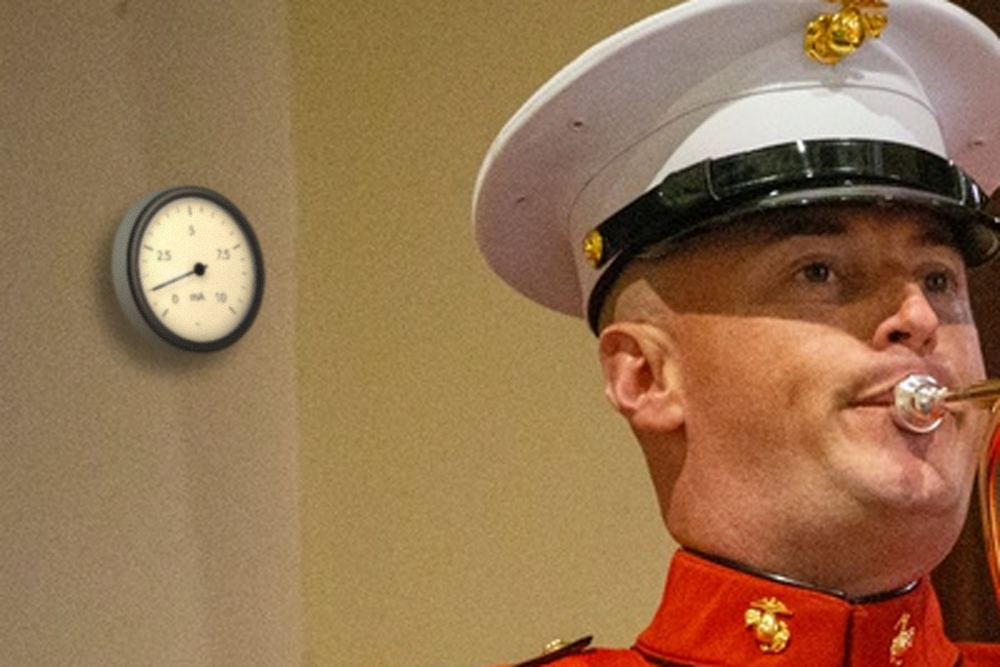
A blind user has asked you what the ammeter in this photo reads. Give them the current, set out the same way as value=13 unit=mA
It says value=1 unit=mA
